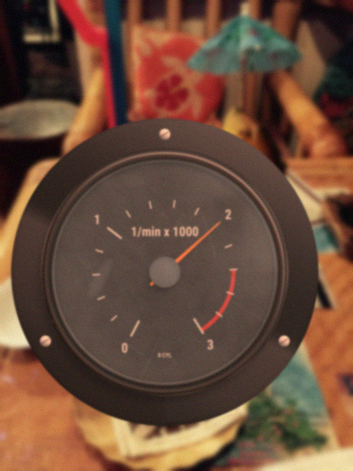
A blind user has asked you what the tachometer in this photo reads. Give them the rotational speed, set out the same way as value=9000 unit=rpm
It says value=2000 unit=rpm
